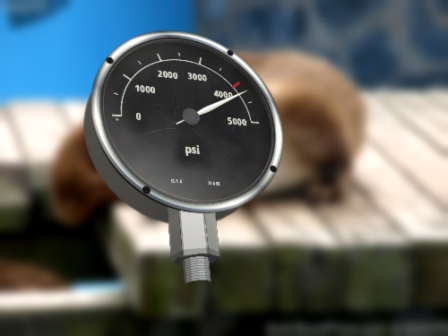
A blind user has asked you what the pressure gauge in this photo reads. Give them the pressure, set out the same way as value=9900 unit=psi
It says value=4250 unit=psi
